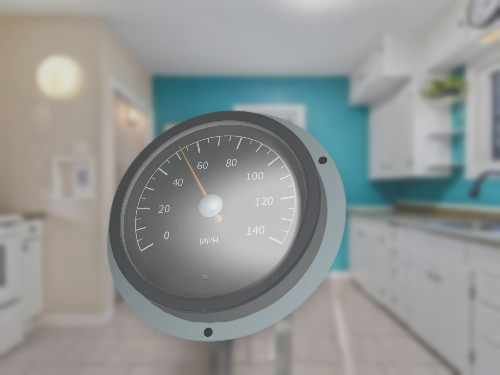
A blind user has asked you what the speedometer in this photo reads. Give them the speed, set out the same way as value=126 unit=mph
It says value=52.5 unit=mph
